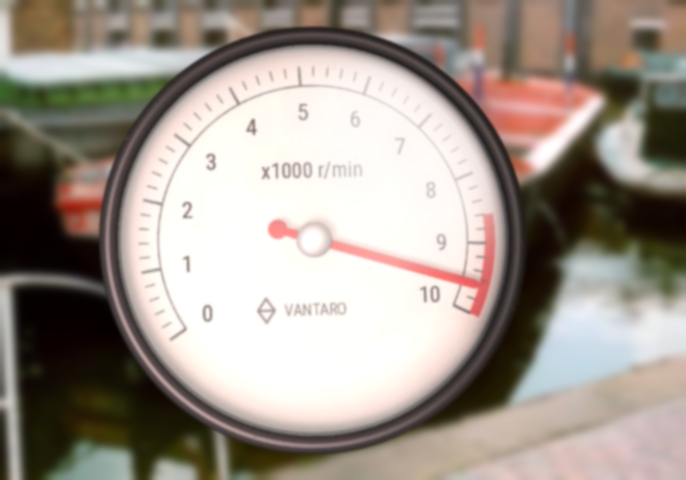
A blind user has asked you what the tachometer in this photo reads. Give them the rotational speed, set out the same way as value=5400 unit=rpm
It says value=9600 unit=rpm
